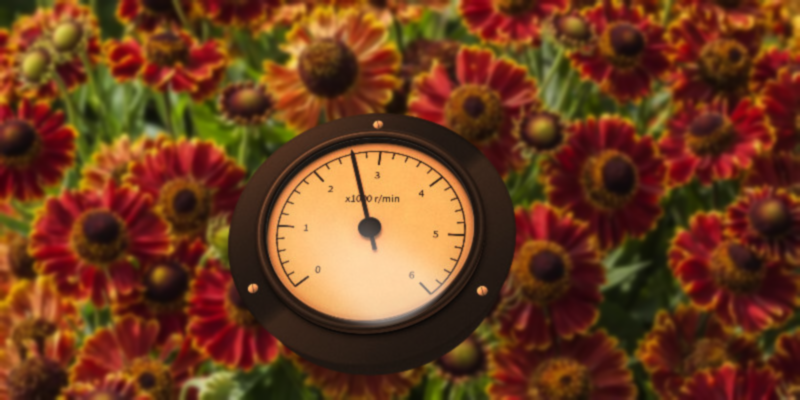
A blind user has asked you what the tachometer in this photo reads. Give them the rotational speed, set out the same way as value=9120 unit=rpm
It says value=2600 unit=rpm
